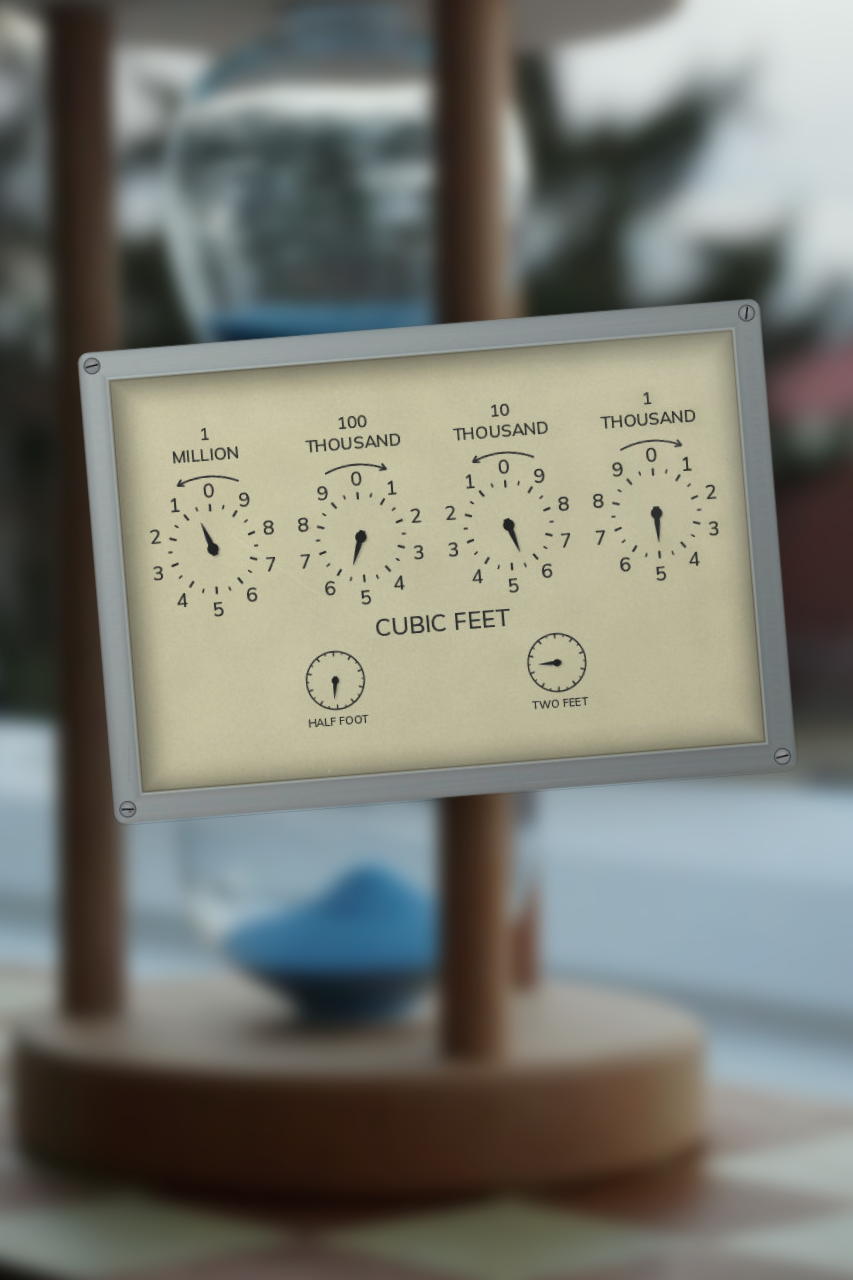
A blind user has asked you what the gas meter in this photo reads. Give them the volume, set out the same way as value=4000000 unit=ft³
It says value=55500 unit=ft³
